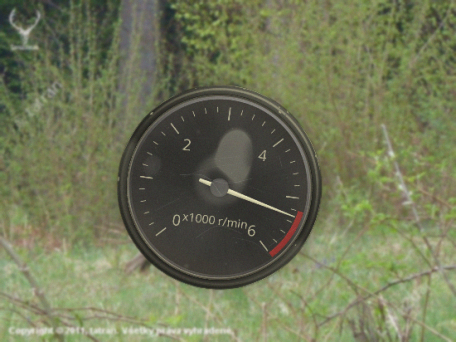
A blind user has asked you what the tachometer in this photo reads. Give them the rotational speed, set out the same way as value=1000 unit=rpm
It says value=5300 unit=rpm
